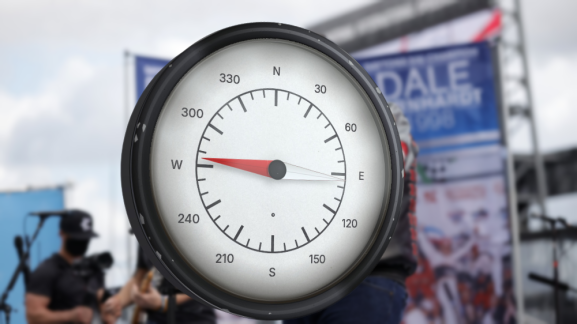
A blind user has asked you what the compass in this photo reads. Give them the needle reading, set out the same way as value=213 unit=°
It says value=275 unit=°
